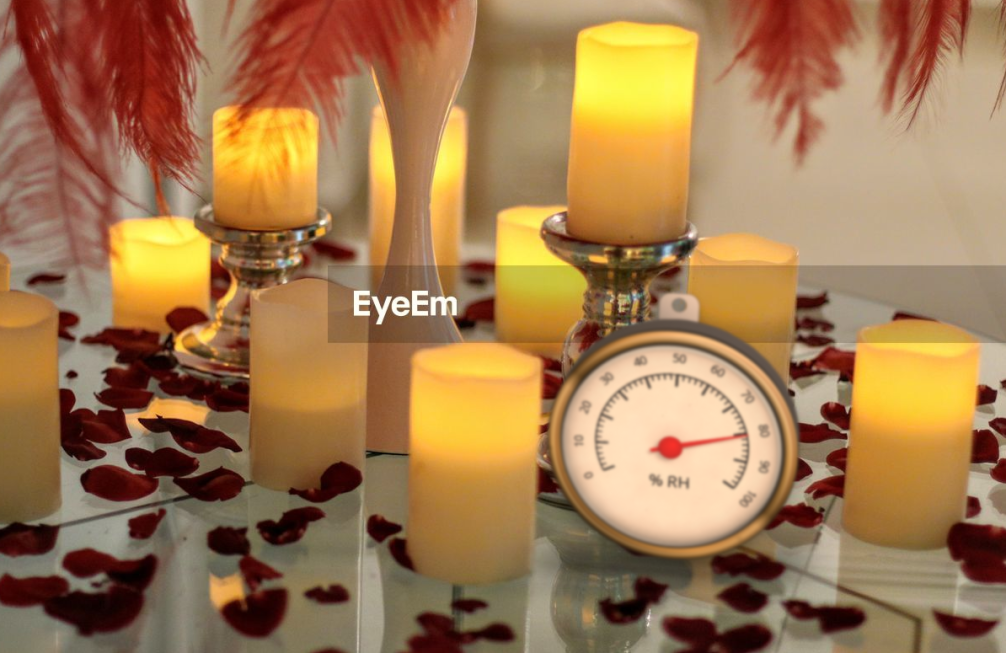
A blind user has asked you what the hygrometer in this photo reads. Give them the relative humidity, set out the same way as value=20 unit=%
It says value=80 unit=%
